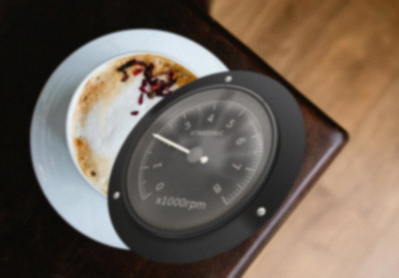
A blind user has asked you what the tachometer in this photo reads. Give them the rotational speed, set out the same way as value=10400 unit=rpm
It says value=2000 unit=rpm
